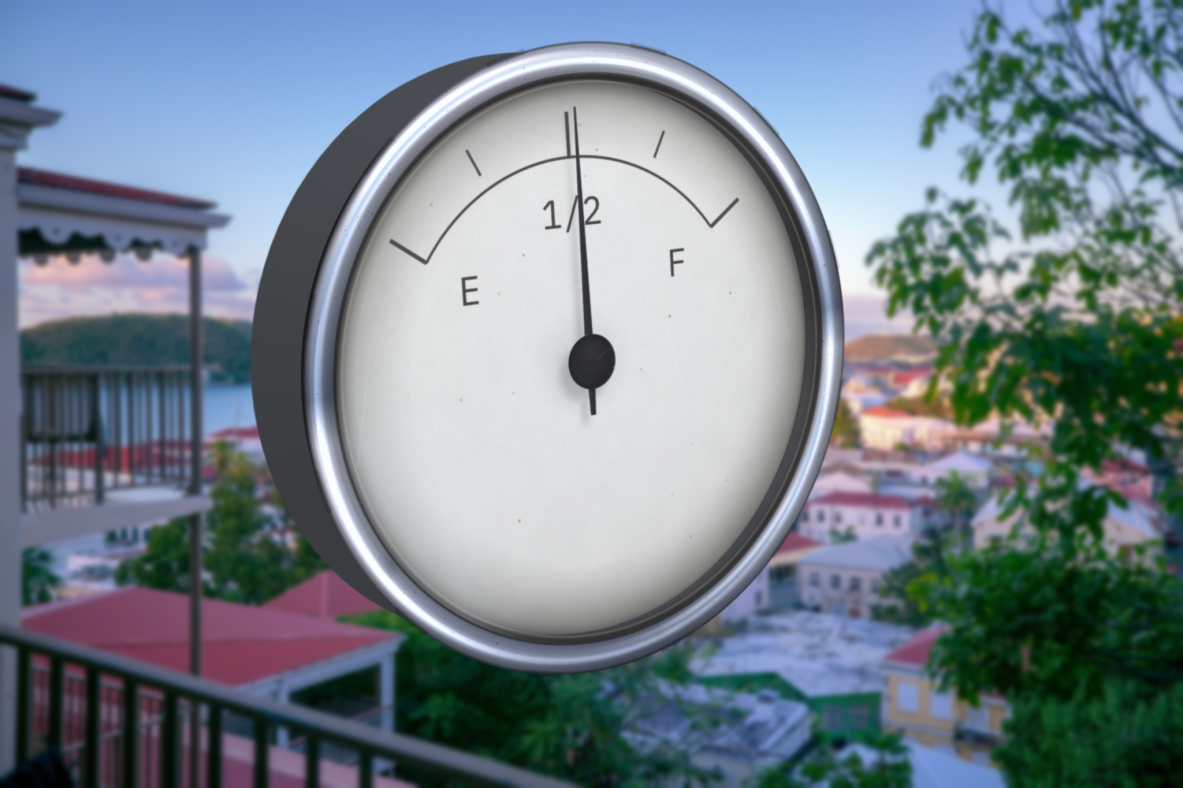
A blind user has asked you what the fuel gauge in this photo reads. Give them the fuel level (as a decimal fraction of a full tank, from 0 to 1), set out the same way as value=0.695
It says value=0.5
